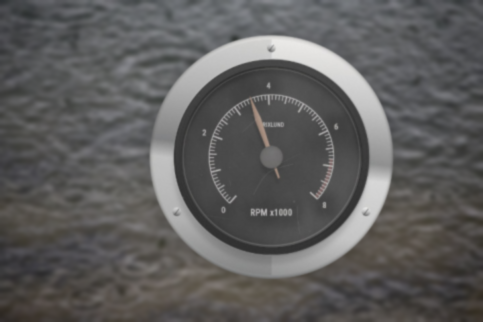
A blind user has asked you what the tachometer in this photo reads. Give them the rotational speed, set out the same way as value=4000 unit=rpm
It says value=3500 unit=rpm
